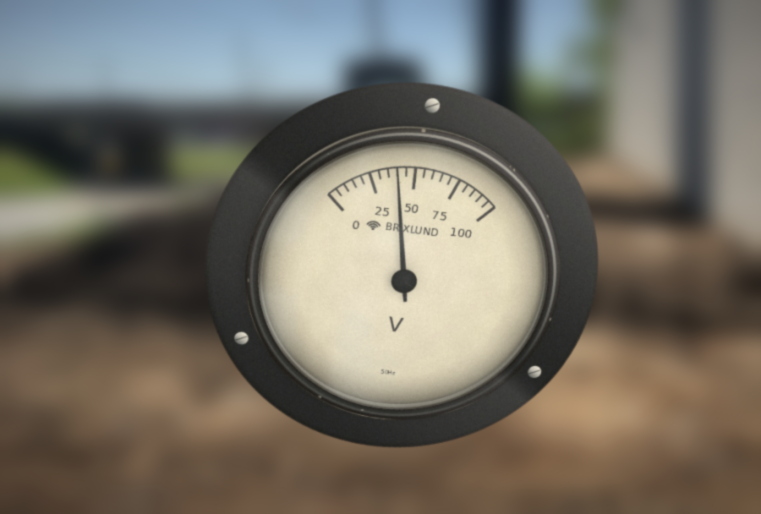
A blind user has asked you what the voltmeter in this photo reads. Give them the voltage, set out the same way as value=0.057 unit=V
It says value=40 unit=V
